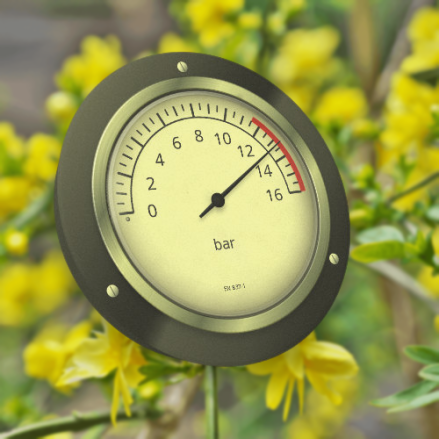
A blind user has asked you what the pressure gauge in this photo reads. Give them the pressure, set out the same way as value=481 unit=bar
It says value=13.25 unit=bar
